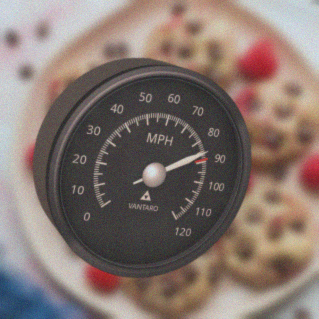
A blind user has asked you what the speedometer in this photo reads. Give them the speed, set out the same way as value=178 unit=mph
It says value=85 unit=mph
